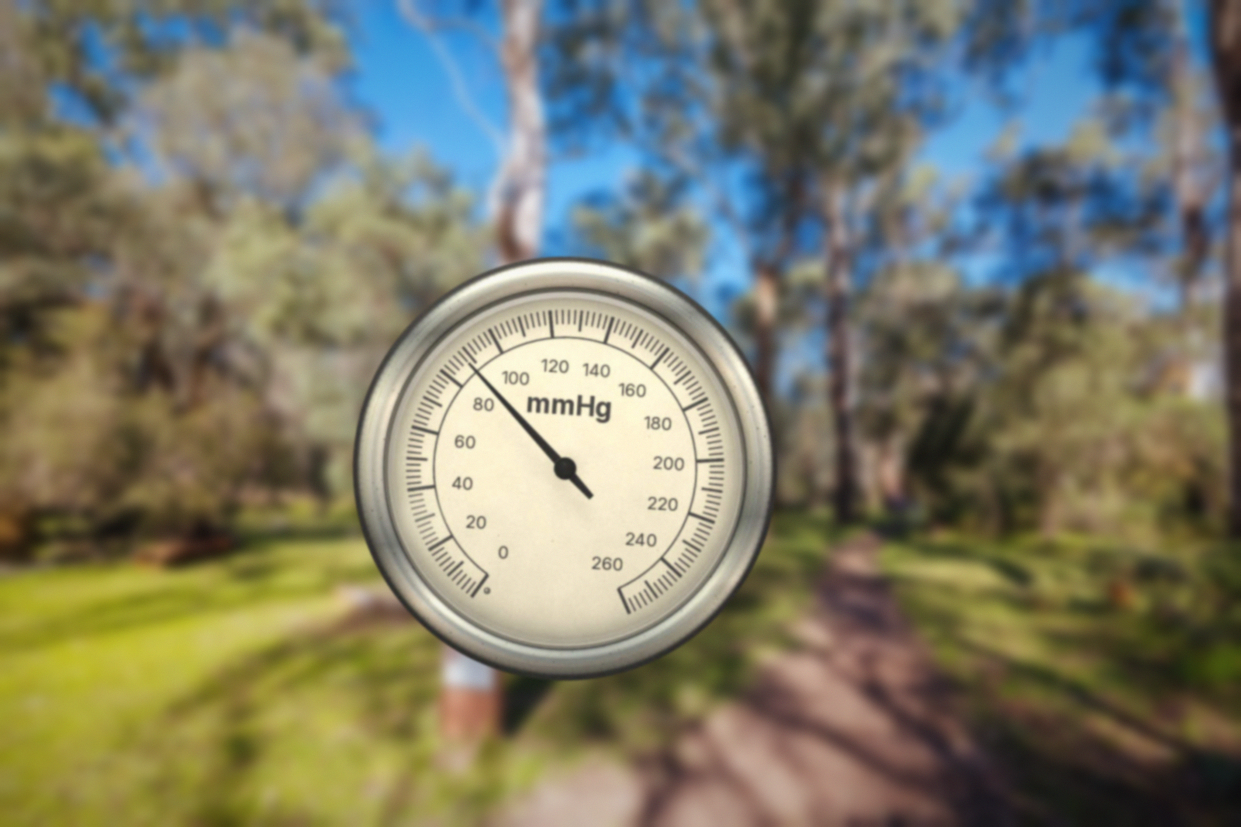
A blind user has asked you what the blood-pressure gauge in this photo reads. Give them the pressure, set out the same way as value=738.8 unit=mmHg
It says value=88 unit=mmHg
